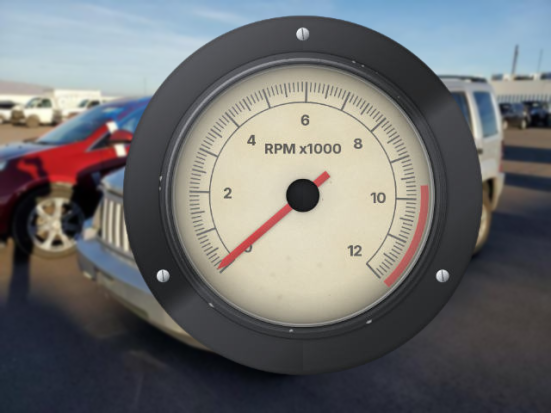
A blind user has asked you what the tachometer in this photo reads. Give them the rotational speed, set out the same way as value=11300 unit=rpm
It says value=100 unit=rpm
